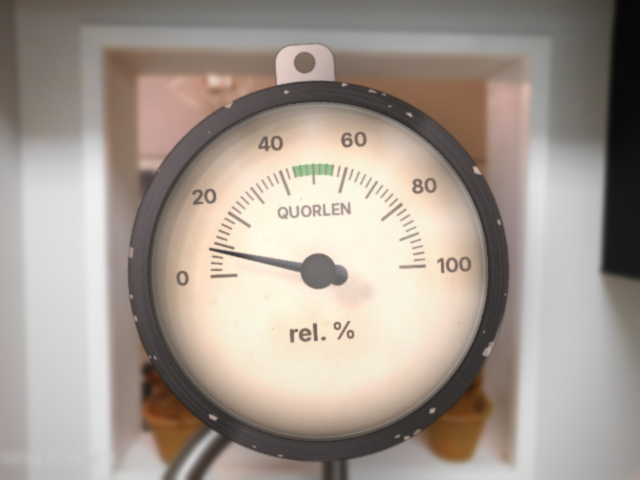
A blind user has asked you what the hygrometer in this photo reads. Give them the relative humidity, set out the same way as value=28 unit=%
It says value=8 unit=%
